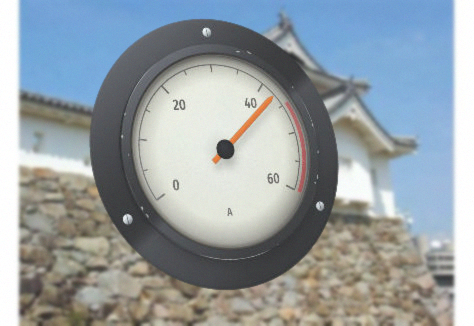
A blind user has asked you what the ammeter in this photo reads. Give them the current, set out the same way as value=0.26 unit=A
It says value=42.5 unit=A
